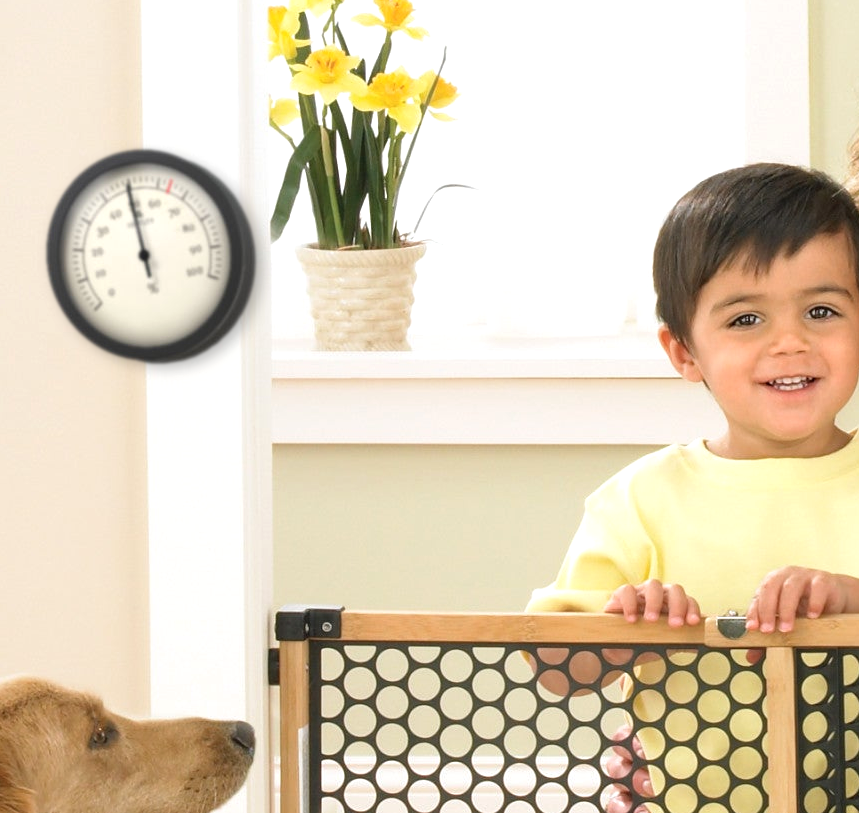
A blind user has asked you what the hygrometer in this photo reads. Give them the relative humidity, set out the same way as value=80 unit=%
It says value=50 unit=%
